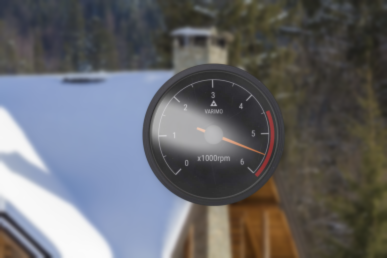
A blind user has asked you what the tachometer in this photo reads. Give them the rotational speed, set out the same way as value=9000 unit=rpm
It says value=5500 unit=rpm
